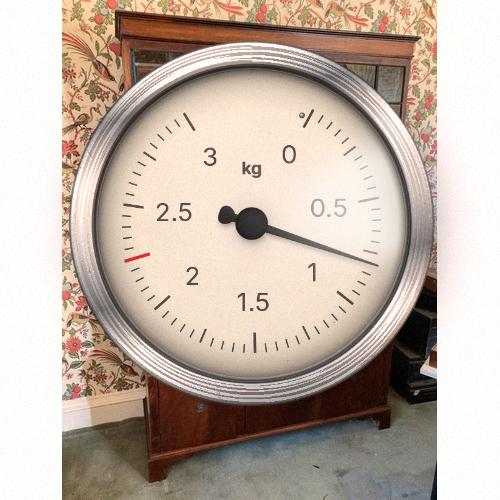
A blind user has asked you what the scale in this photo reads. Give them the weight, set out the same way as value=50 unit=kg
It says value=0.8 unit=kg
